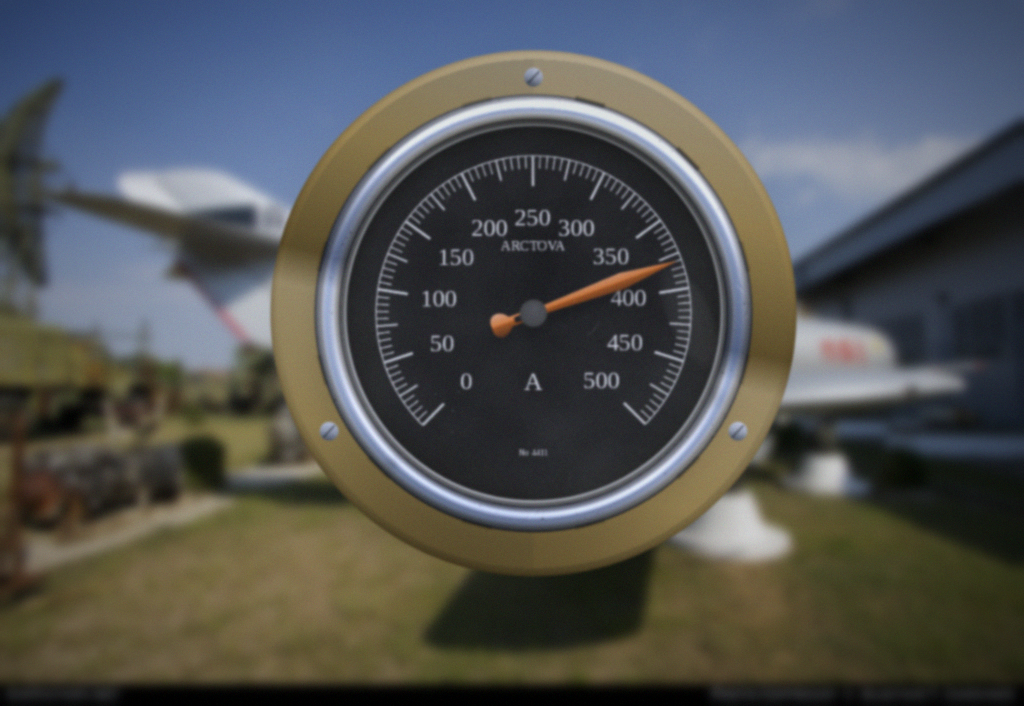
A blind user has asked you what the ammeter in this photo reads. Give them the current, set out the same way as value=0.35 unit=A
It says value=380 unit=A
